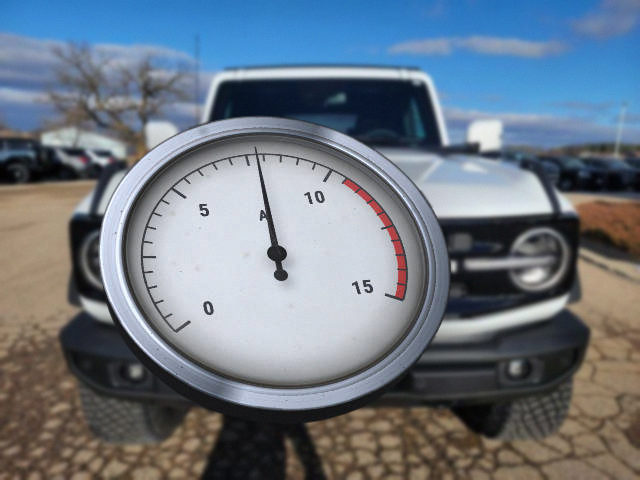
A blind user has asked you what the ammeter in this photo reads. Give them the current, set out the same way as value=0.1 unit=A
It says value=7.75 unit=A
